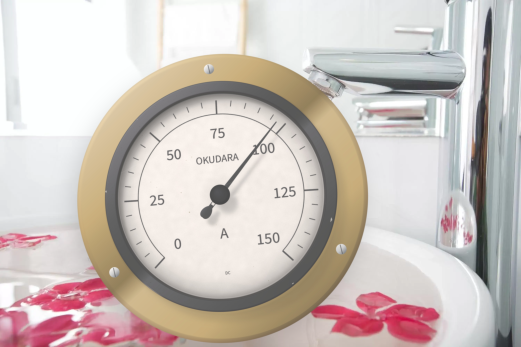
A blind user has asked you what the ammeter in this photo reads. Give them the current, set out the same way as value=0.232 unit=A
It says value=97.5 unit=A
